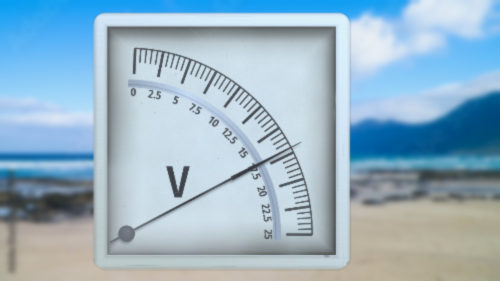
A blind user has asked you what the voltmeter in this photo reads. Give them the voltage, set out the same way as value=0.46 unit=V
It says value=17 unit=V
